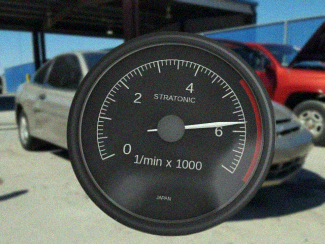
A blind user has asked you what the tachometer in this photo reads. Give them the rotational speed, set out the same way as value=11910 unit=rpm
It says value=5800 unit=rpm
